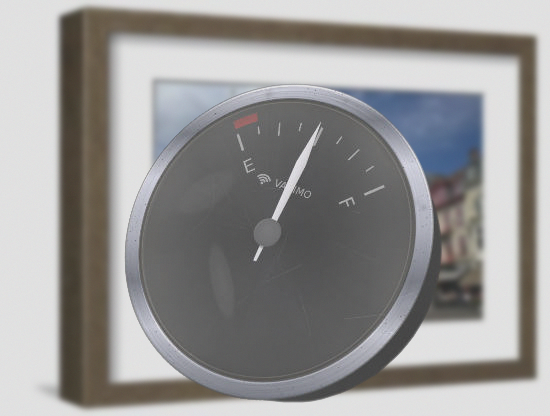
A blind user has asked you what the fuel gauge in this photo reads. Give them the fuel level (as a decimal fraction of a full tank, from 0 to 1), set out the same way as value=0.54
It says value=0.5
